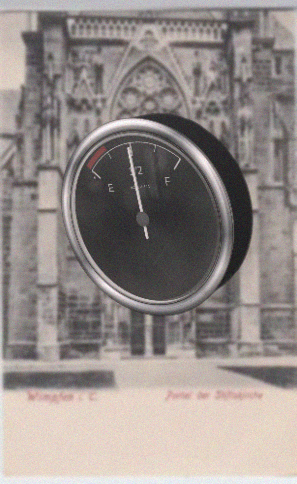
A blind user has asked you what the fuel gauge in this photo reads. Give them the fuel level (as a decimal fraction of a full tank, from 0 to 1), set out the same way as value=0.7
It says value=0.5
